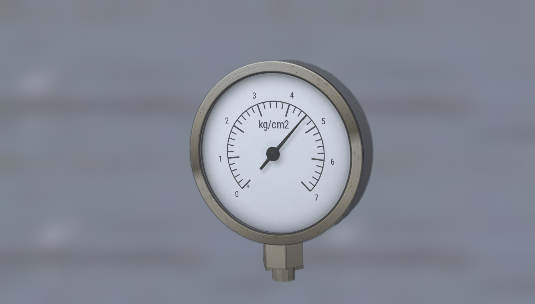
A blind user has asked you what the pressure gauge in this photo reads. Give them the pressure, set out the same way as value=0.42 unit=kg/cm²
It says value=4.6 unit=kg/cm²
